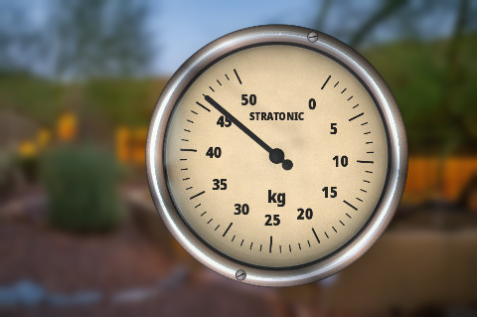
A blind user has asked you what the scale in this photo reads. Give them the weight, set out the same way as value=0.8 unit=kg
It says value=46 unit=kg
